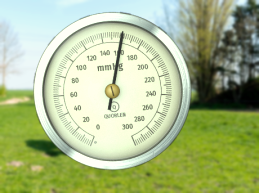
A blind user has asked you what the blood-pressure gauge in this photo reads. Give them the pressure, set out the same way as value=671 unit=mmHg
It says value=160 unit=mmHg
